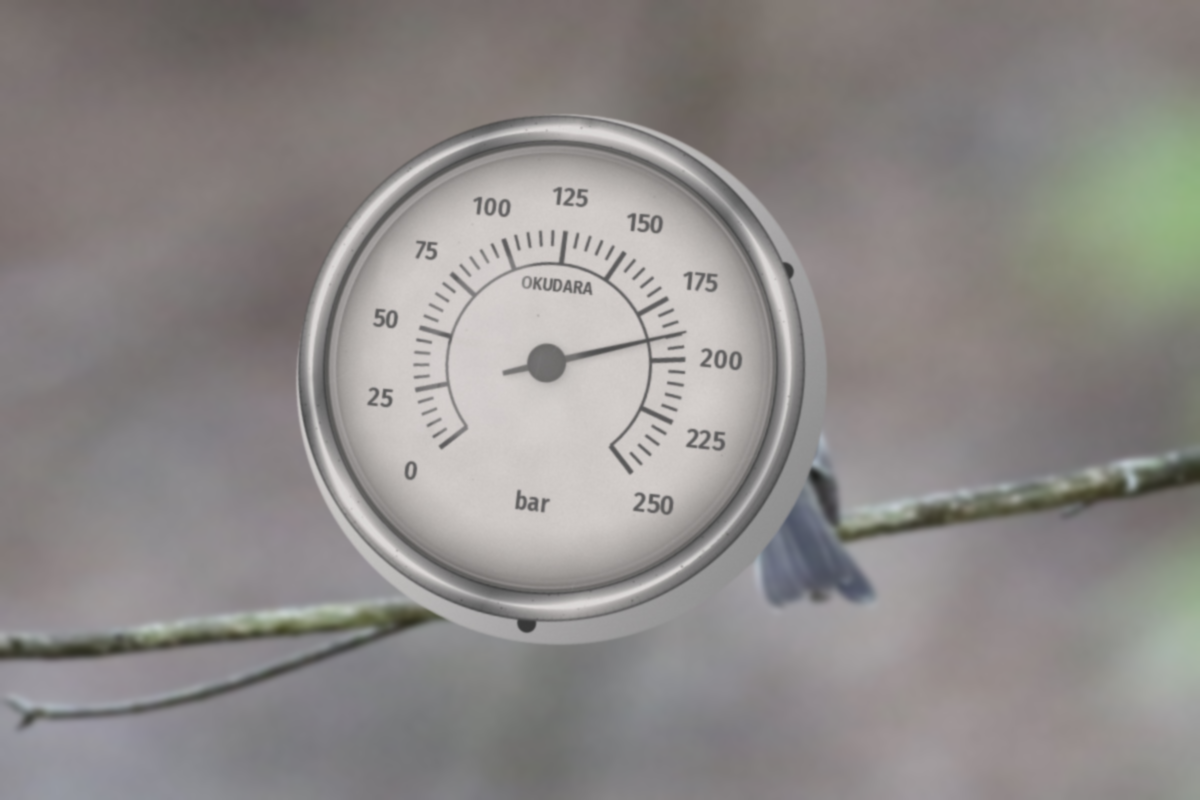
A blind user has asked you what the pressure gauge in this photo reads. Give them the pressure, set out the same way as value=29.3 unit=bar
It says value=190 unit=bar
